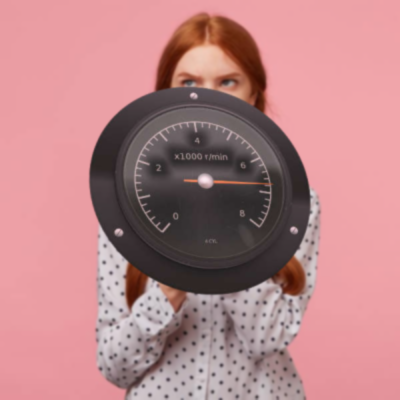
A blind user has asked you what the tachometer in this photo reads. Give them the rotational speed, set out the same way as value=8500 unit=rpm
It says value=6800 unit=rpm
